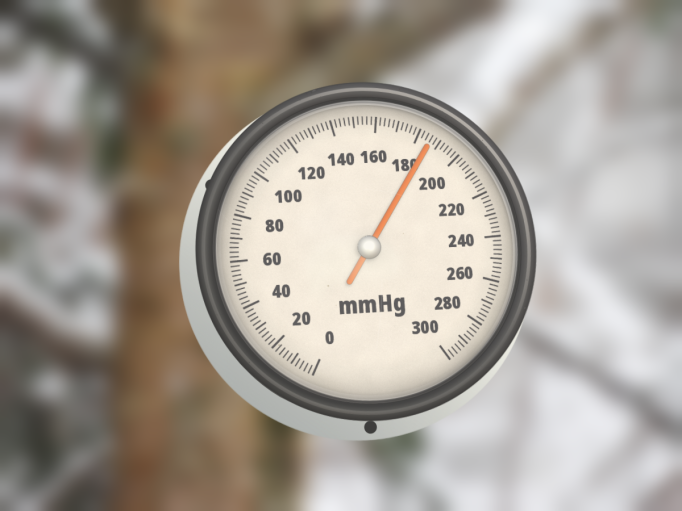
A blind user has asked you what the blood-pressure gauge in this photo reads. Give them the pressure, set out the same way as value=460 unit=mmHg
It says value=186 unit=mmHg
